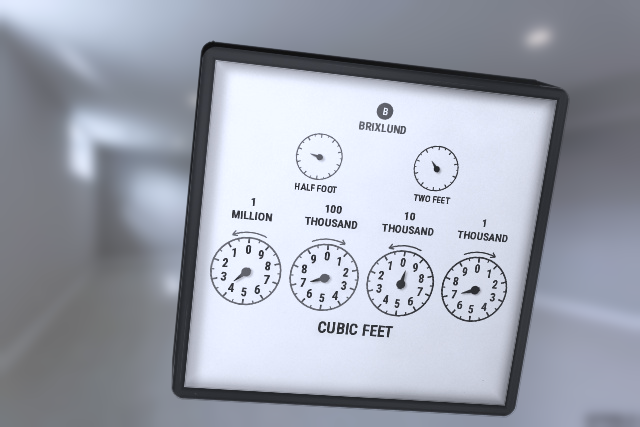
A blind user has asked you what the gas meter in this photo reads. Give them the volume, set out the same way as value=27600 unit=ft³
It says value=369700 unit=ft³
